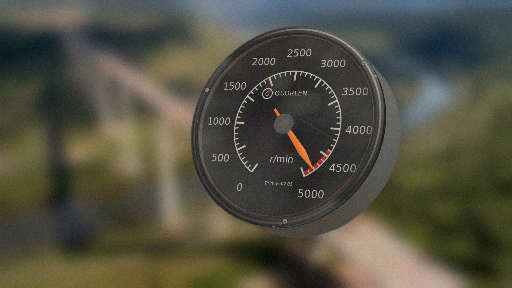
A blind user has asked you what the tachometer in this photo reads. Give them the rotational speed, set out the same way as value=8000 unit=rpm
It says value=4800 unit=rpm
